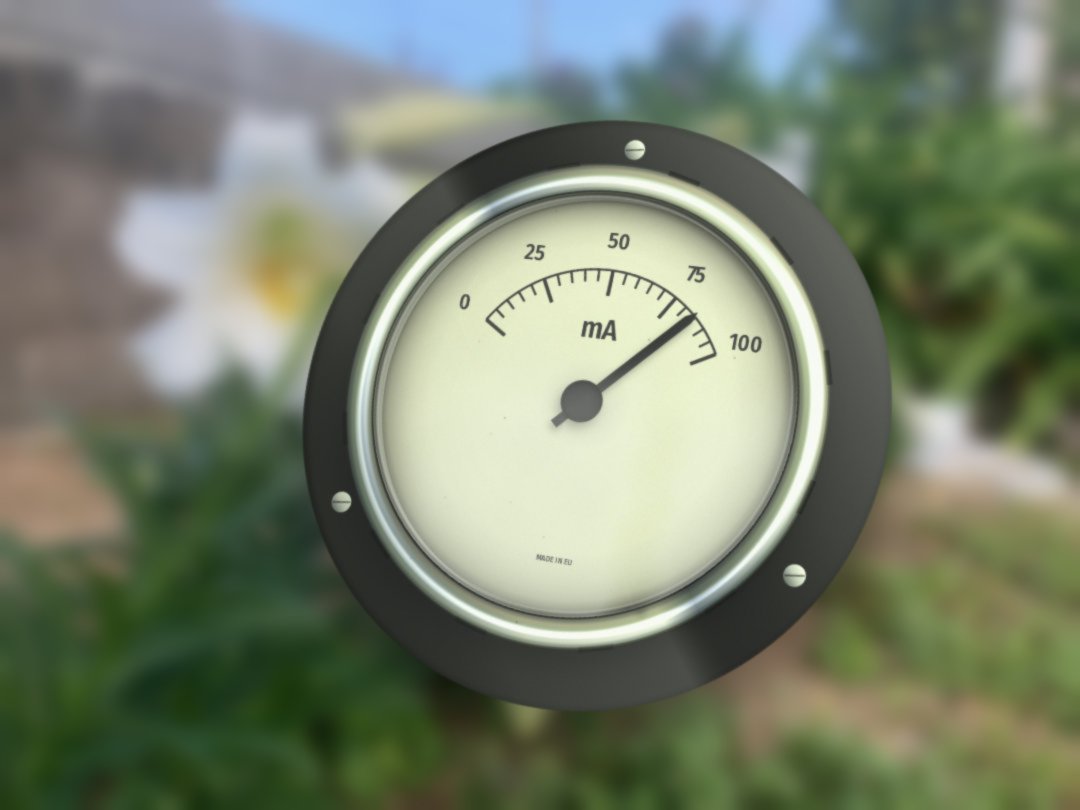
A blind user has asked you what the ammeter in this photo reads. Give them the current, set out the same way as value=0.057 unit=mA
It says value=85 unit=mA
